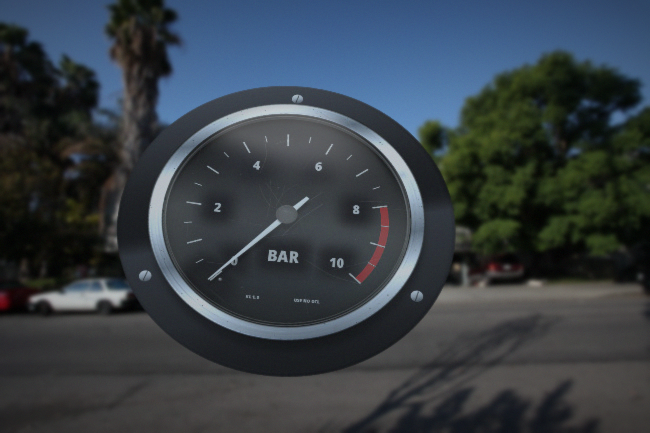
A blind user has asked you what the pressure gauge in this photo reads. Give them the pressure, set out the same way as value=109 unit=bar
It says value=0 unit=bar
